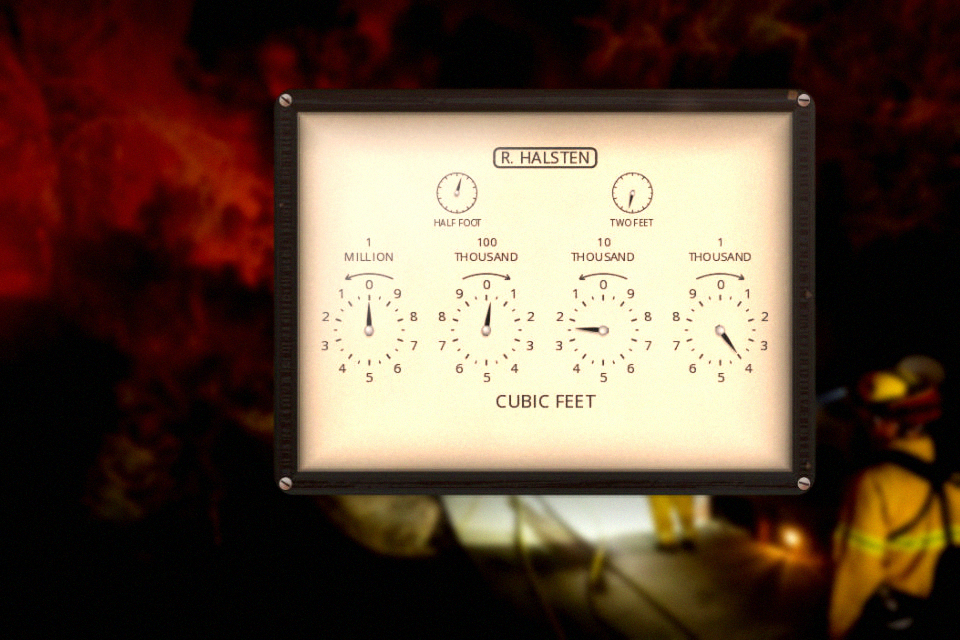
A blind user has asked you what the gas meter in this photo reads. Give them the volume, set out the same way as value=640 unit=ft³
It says value=2400 unit=ft³
